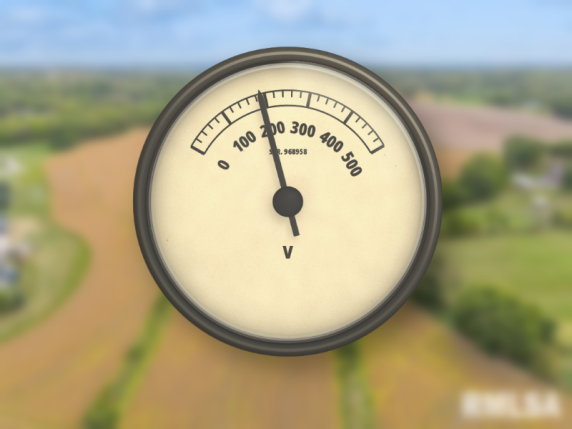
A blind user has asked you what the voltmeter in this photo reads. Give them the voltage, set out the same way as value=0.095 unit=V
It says value=190 unit=V
